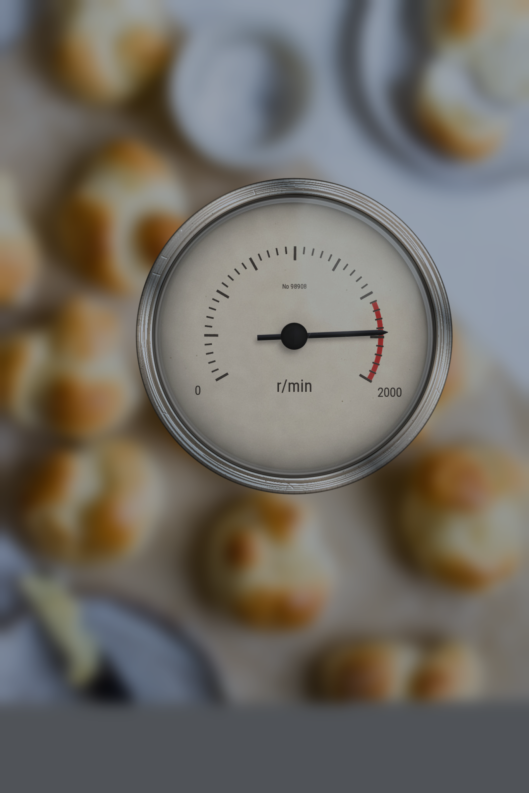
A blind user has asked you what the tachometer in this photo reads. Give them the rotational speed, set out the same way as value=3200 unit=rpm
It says value=1725 unit=rpm
